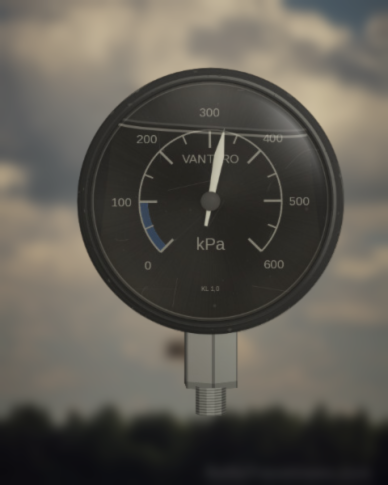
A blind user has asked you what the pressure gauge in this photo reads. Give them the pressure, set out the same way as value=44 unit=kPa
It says value=325 unit=kPa
